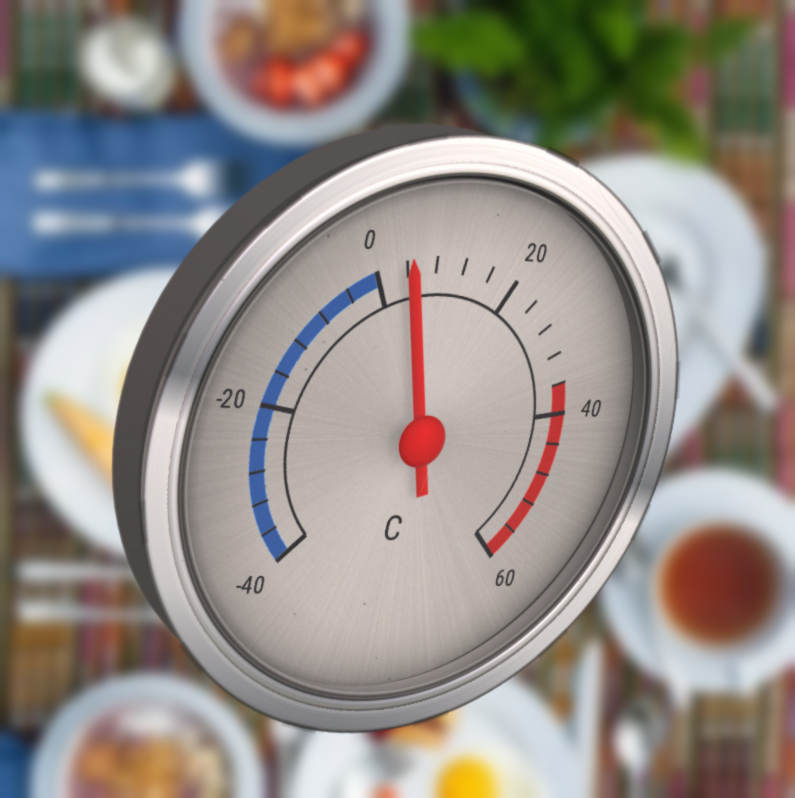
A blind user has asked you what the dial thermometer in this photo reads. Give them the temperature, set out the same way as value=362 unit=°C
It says value=4 unit=°C
